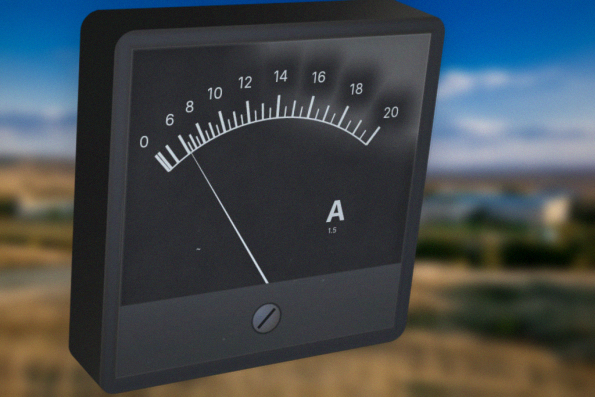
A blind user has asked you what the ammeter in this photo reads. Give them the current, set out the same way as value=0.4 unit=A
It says value=6 unit=A
